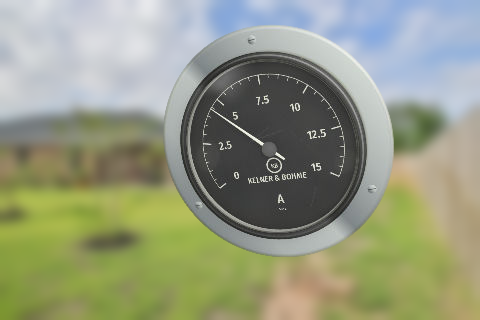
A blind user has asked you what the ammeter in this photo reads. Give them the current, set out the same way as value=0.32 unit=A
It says value=4.5 unit=A
